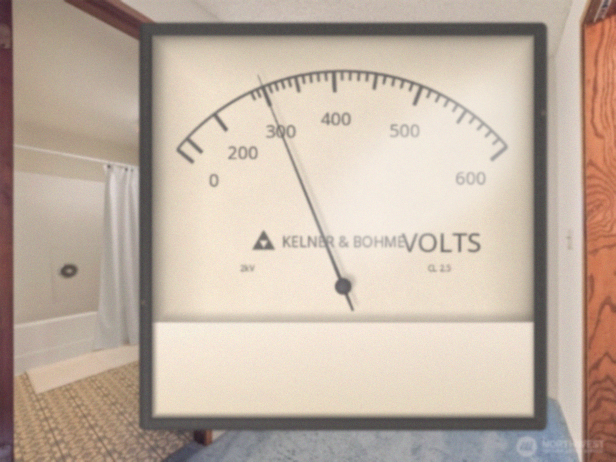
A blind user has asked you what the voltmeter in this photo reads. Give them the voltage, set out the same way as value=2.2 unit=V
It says value=300 unit=V
